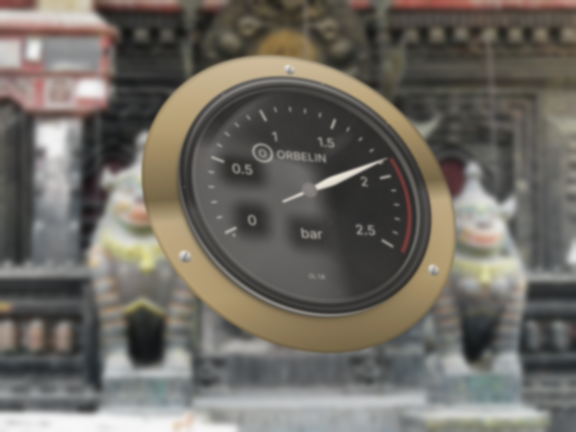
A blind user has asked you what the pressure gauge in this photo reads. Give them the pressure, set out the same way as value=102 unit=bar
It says value=1.9 unit=bar
